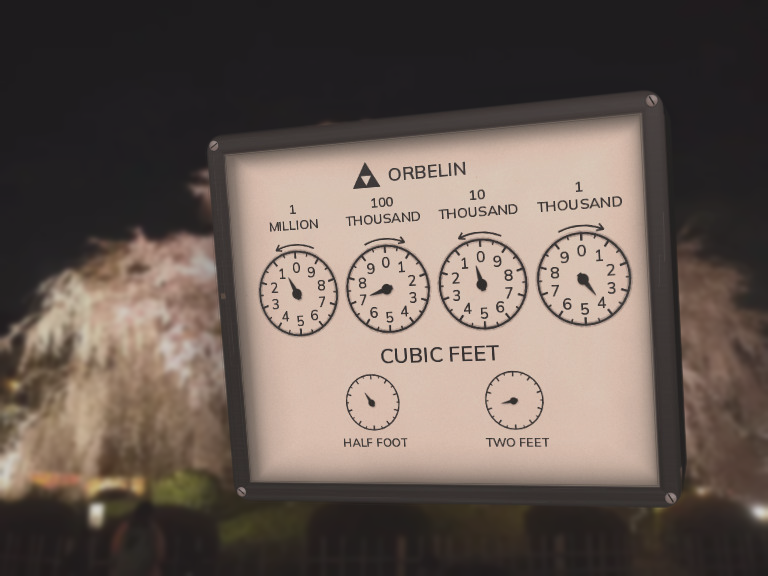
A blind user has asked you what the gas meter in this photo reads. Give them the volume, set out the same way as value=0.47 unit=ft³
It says value=70400 unit=ft³
